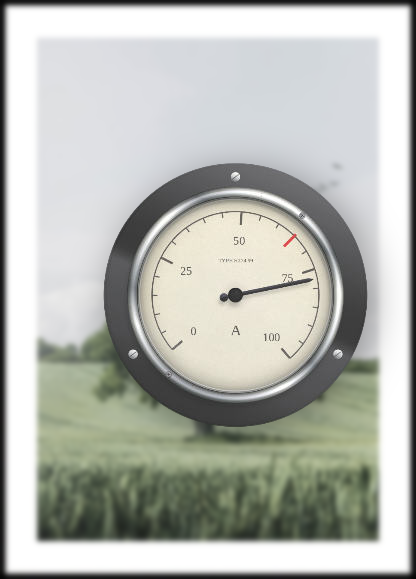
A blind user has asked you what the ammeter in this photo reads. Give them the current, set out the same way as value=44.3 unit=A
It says value=77.5 unit=A
